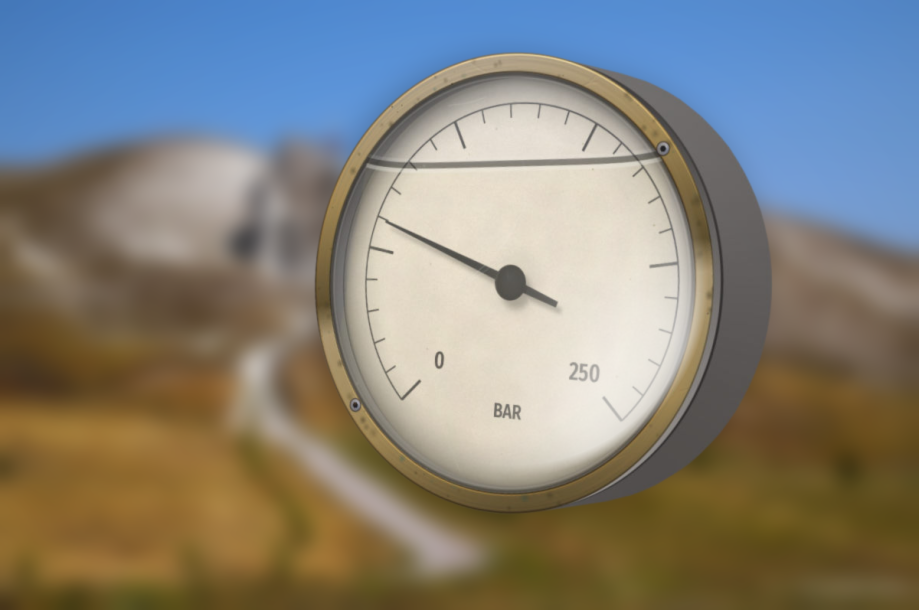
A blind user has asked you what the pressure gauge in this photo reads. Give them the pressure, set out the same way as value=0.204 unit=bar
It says value=60 unit=bar
